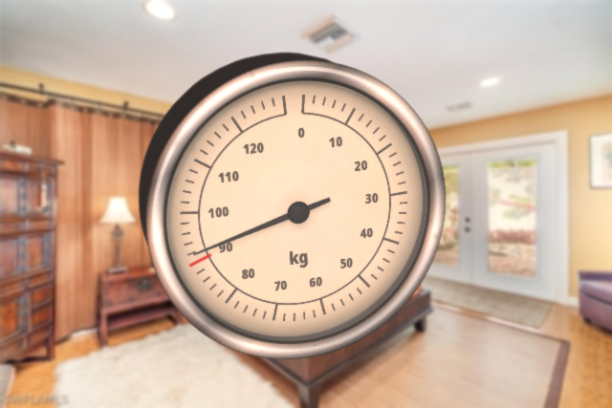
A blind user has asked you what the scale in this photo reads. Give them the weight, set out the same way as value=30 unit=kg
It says value=92 unit=kg
